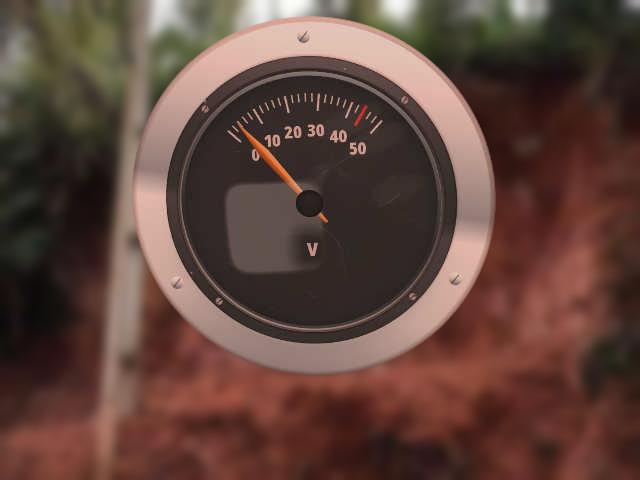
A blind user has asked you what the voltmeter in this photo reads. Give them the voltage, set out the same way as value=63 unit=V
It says value=4 unit=V
